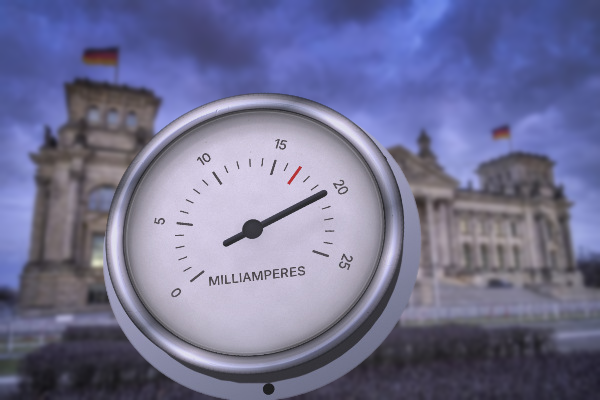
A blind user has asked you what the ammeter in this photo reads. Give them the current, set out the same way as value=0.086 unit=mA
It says value=20 unit=mA
